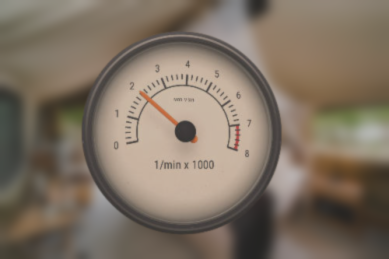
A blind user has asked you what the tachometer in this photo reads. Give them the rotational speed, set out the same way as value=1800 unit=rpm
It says value=2000 unit=rpm
